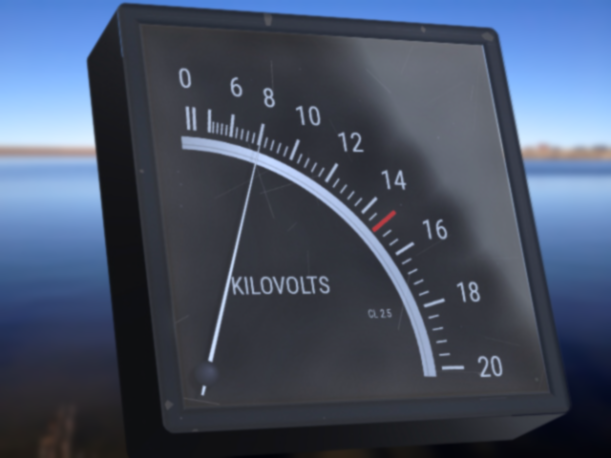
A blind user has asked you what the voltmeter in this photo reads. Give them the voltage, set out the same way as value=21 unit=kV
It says value=8 unit=kV
